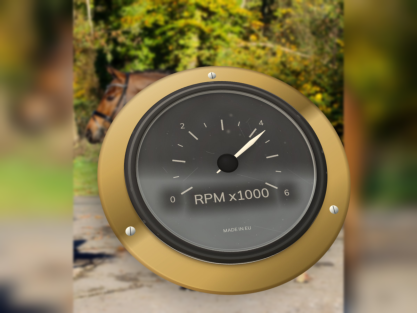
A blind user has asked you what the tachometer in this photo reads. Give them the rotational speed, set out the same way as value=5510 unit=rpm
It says value=4250 unit=rpm
